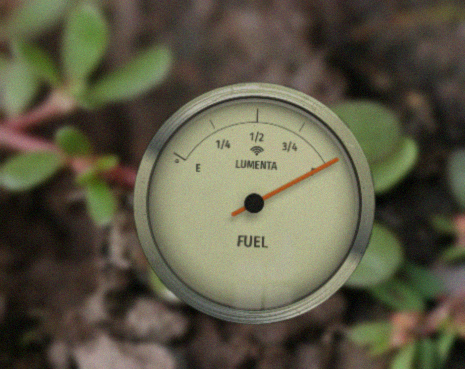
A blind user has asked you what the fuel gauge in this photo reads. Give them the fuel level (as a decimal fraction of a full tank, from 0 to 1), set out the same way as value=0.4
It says value=1
